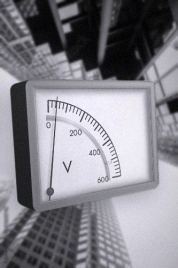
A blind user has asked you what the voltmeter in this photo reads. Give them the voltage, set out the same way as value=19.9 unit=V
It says value=40 unit=V
